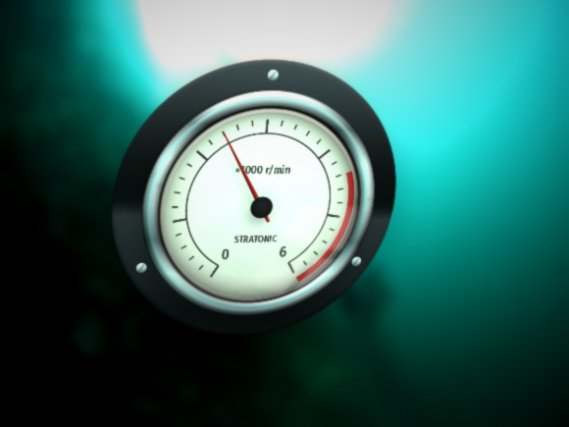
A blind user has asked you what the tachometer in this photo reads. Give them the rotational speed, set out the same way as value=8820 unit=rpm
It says value=2400 unit=rpm
